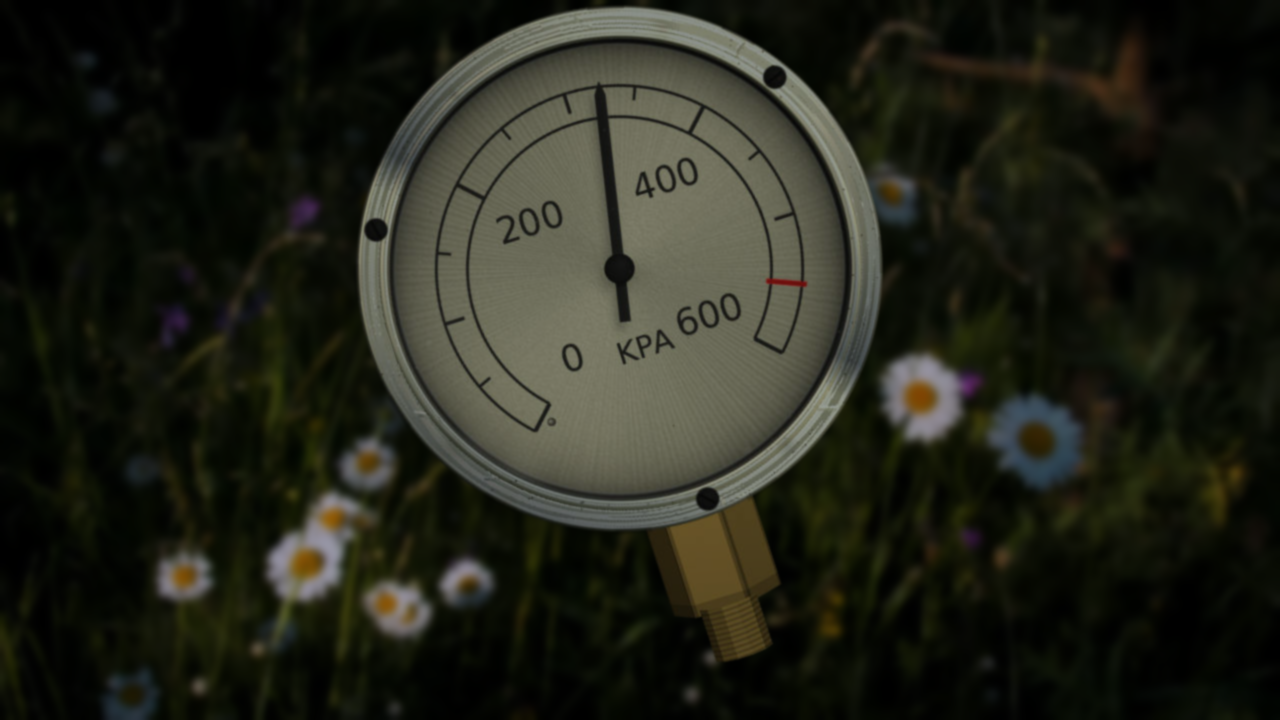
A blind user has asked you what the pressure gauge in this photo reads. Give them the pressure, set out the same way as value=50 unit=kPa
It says value=325 unit=kPa
